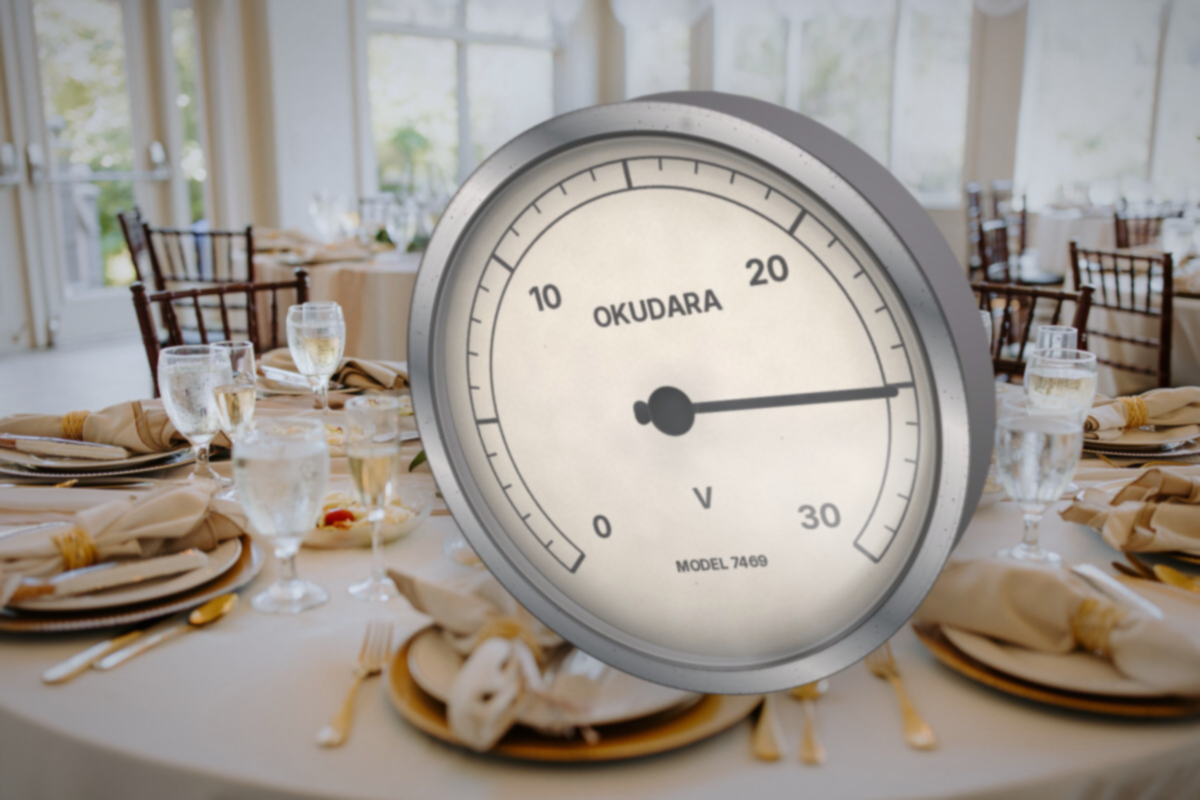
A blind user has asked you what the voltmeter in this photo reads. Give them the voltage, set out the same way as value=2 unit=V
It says value=25 unit=V
